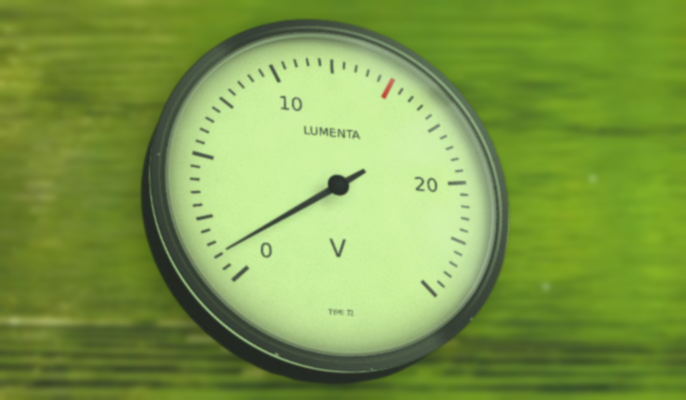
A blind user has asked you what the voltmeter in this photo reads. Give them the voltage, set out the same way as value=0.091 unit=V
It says value=1 unit=V
